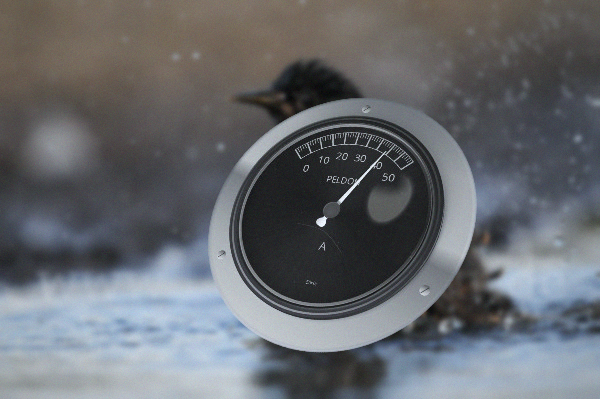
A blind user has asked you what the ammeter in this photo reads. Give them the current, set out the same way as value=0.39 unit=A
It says value=40 unit=A
